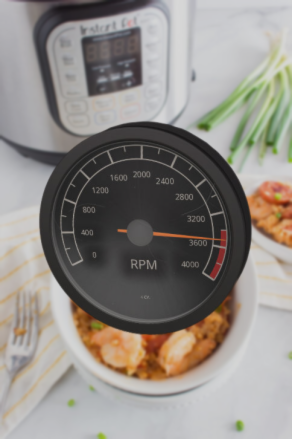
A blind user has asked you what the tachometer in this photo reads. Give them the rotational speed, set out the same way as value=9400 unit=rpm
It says value=3500 unit=rpm
